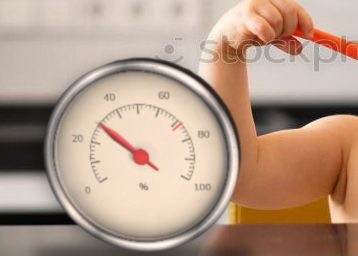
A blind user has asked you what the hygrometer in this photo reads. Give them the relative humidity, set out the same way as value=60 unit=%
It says value=30 unit=%
